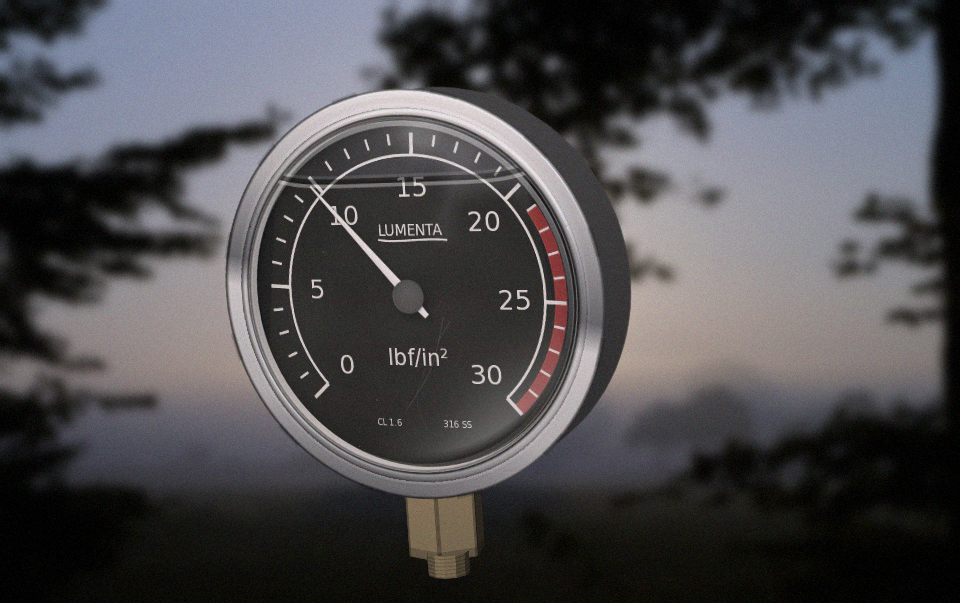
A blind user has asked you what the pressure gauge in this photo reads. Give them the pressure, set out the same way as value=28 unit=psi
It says value=10 unit=psi
